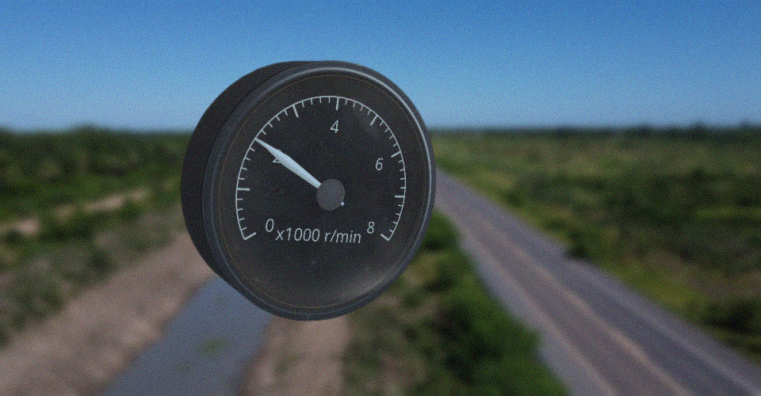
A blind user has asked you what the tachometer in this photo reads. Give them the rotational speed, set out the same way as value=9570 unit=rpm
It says value=2000 unit=rpm
